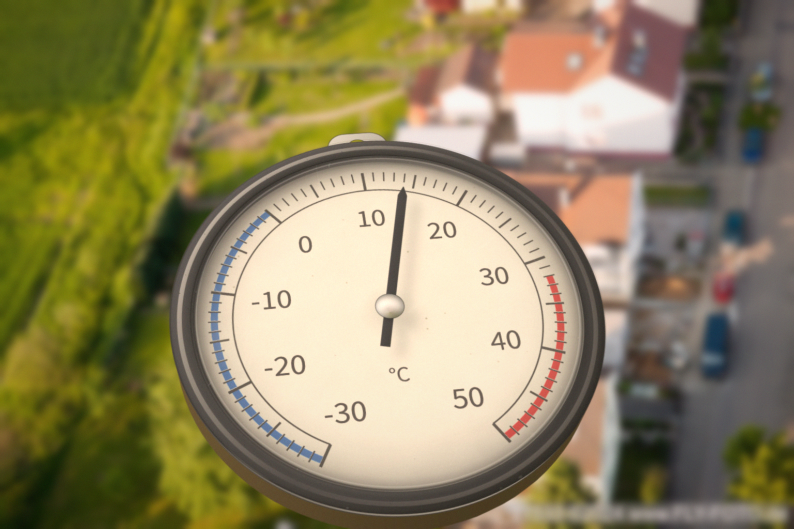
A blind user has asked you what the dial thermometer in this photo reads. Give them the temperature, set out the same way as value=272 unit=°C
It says value=14 unit=°C
